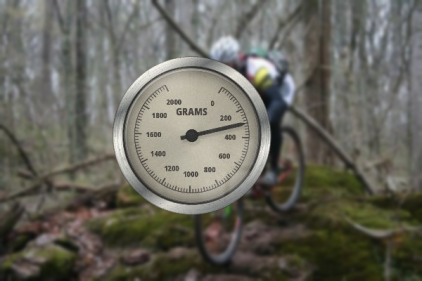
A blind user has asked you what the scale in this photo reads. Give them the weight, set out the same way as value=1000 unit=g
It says value=300 unit=g
